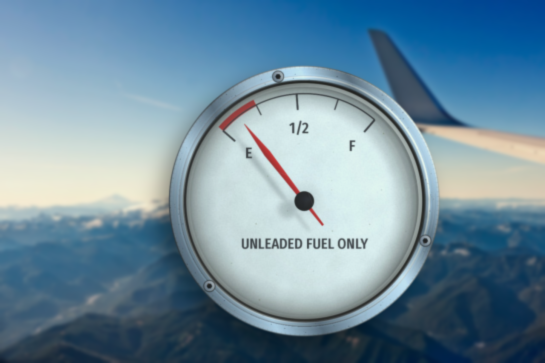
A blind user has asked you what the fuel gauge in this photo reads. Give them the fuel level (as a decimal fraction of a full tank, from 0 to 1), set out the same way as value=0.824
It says value=0.125
